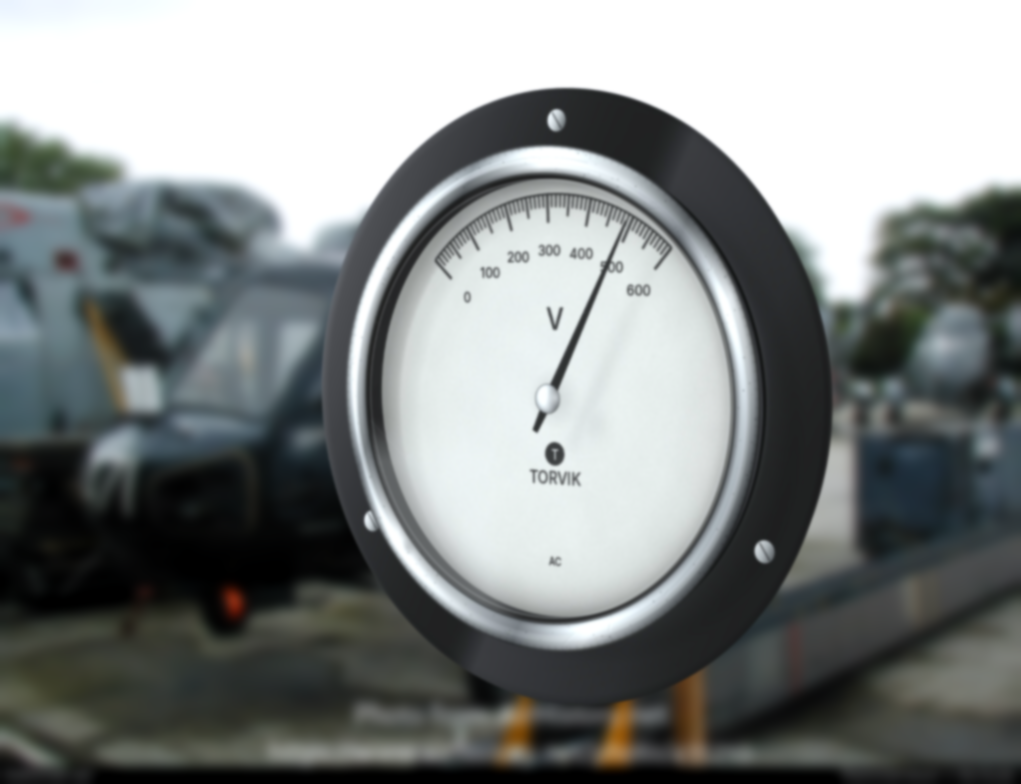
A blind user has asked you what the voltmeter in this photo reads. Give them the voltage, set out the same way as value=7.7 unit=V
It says value=500 unit=V
